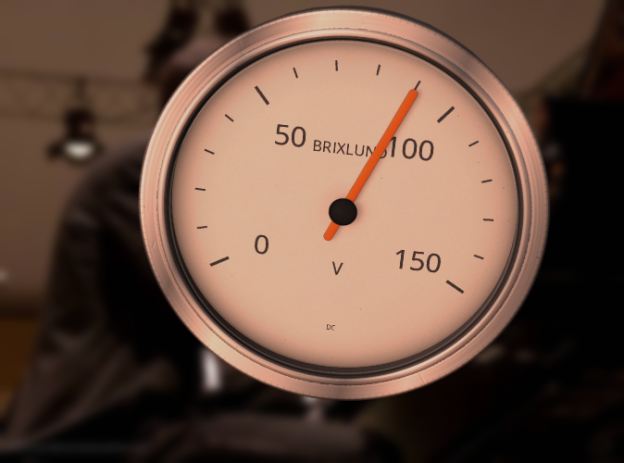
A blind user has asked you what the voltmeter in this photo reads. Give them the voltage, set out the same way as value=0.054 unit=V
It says value=90 unit=V
